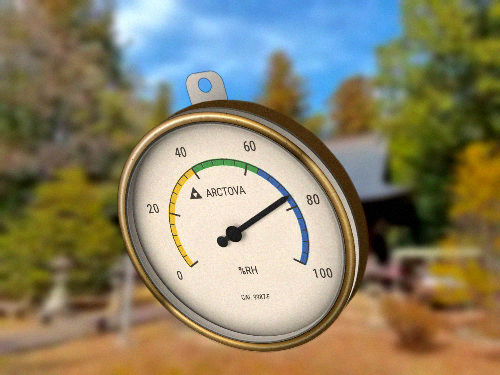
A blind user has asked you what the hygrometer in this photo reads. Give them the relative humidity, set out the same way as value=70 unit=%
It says value=76 unit=%
